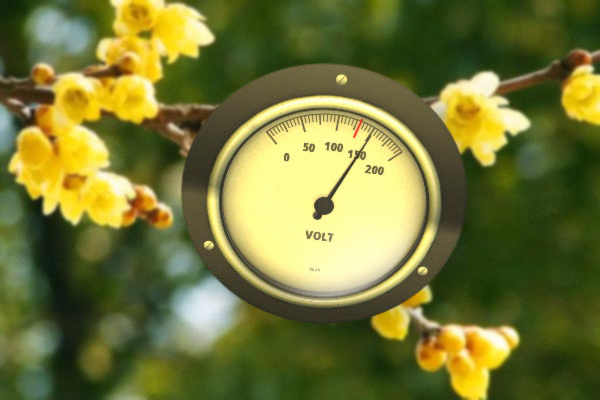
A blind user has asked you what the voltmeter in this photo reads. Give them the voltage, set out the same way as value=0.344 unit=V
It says value=150 unit=V
